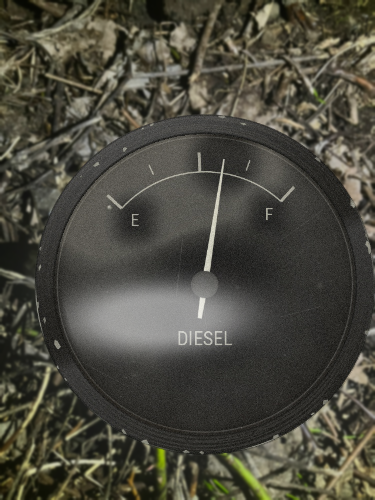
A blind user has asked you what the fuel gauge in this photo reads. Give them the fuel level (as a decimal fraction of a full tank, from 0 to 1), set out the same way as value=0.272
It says value=0.625
